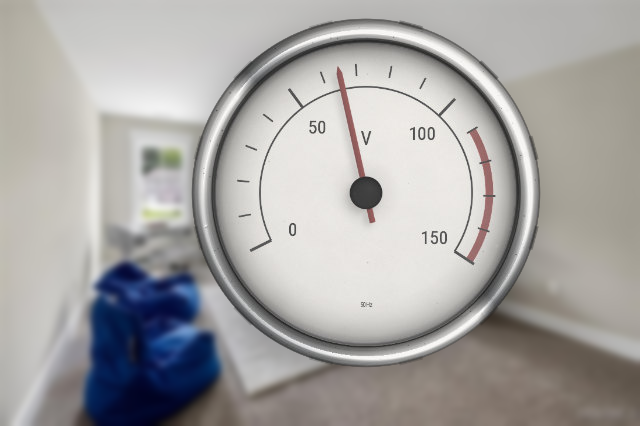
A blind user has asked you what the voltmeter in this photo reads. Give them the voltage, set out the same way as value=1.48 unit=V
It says value=65 unit=V
